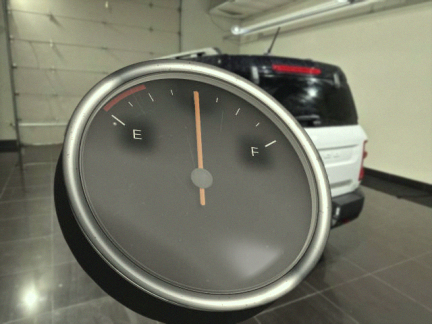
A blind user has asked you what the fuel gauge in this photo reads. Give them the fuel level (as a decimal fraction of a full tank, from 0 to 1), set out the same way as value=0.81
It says value=0.5
